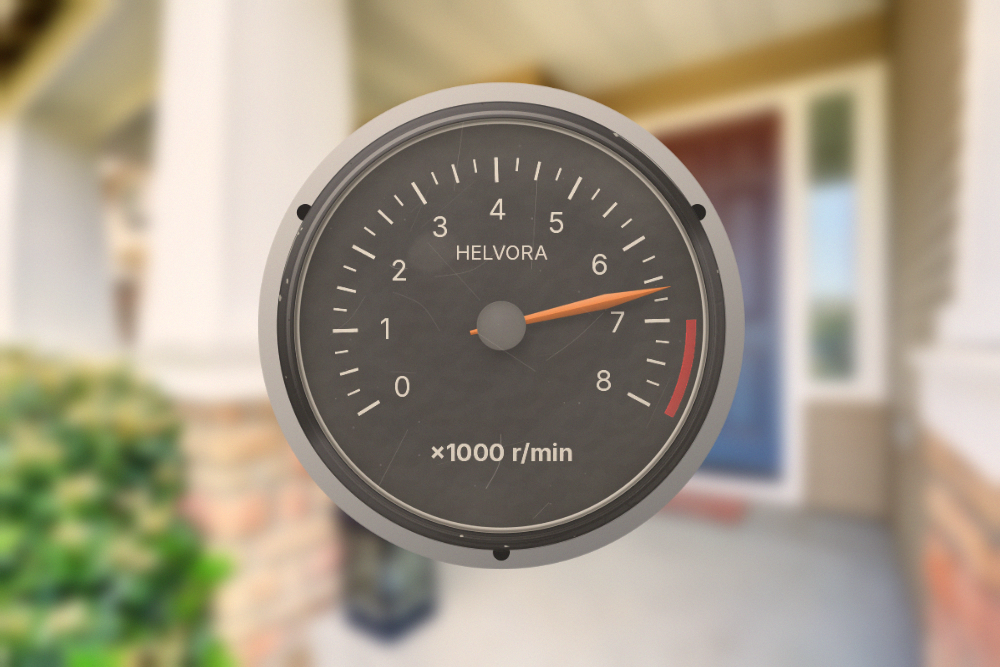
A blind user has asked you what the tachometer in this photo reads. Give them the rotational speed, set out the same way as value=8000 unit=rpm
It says value=6625 unit=rpm
